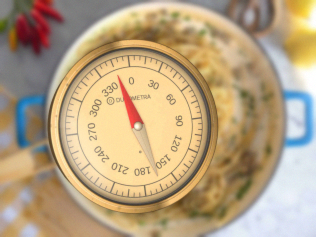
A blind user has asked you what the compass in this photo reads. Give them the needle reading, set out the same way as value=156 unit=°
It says value=345 unit=°
